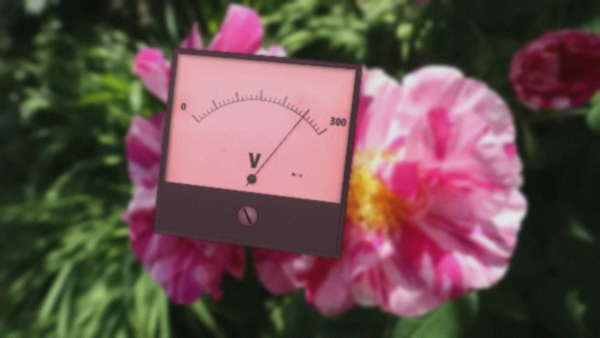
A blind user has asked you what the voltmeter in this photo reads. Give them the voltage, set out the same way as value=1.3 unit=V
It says value=250 unit=V
